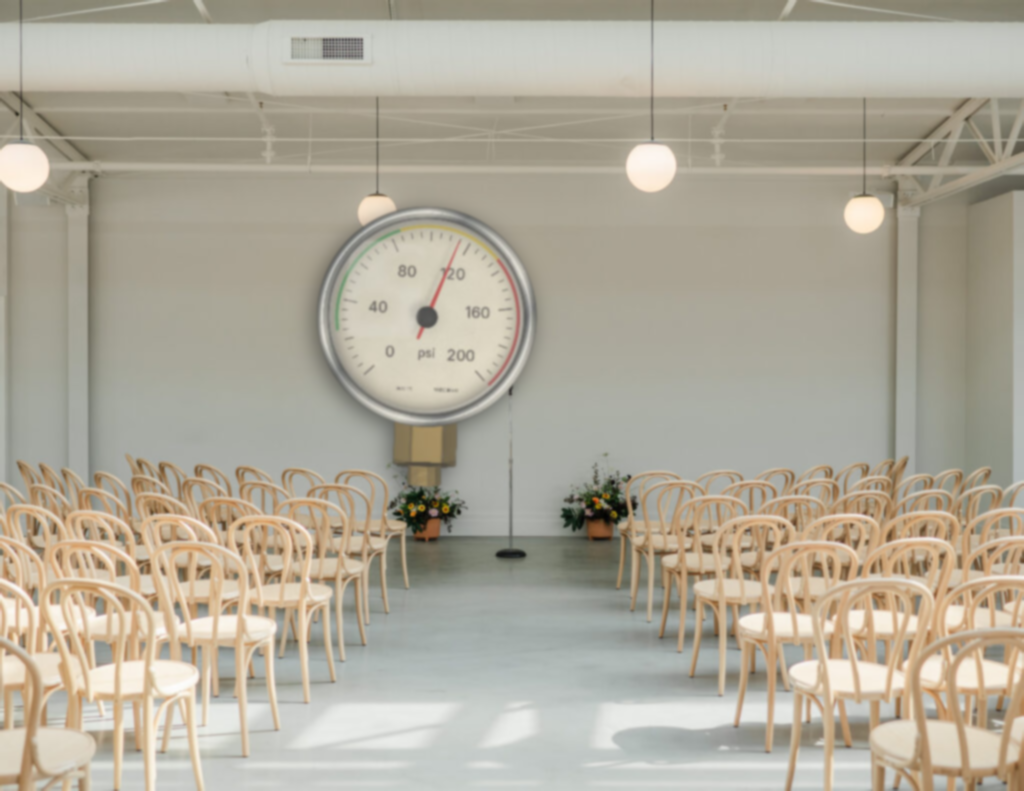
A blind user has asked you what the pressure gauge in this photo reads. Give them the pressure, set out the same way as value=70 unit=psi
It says value=115 unit=psi
